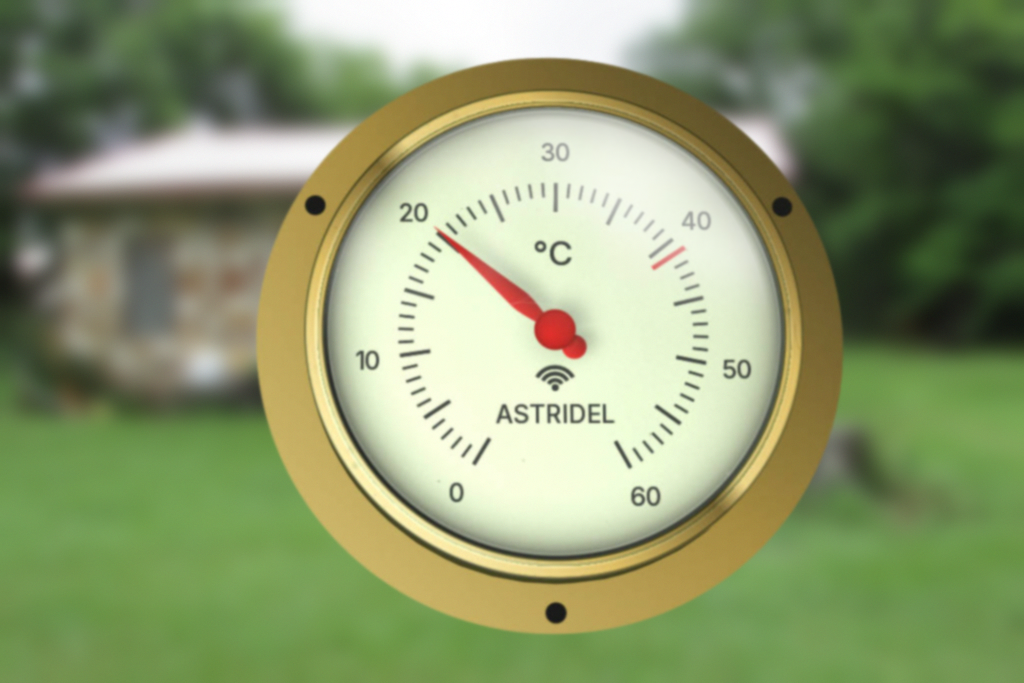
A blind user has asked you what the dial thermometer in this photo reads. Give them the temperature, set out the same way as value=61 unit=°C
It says value=20 unit=°C
